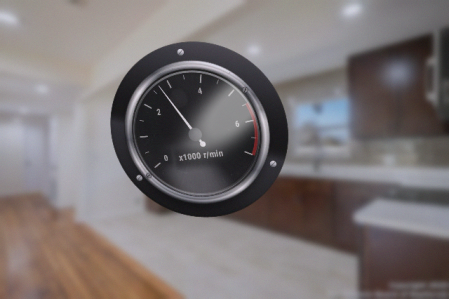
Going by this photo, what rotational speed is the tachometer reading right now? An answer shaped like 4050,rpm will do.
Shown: 2750,rpm
